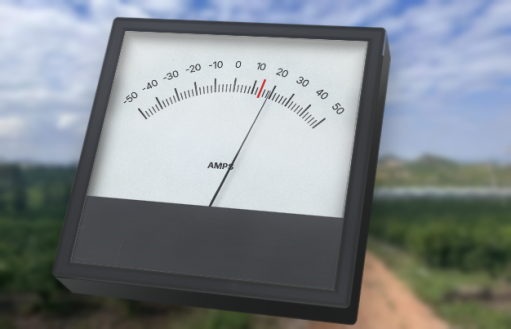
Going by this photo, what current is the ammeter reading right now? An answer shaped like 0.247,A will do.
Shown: 20,A
